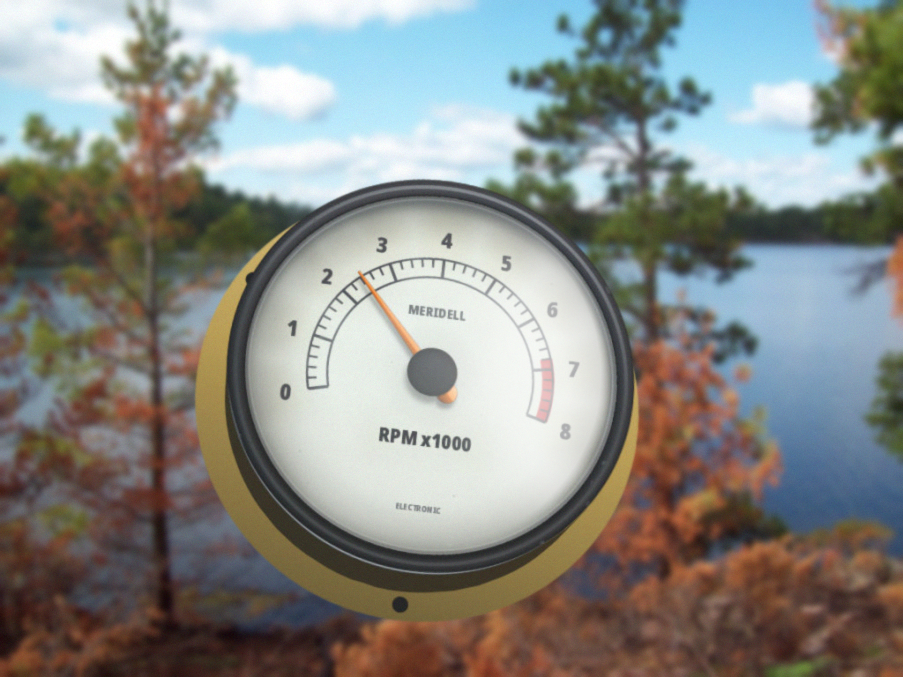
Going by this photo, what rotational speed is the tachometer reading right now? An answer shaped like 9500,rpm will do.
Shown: 2400,rpm
